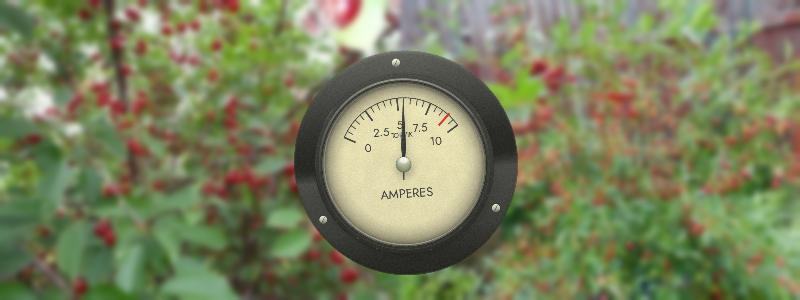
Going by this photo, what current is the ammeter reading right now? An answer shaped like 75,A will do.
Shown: 5.5,A
